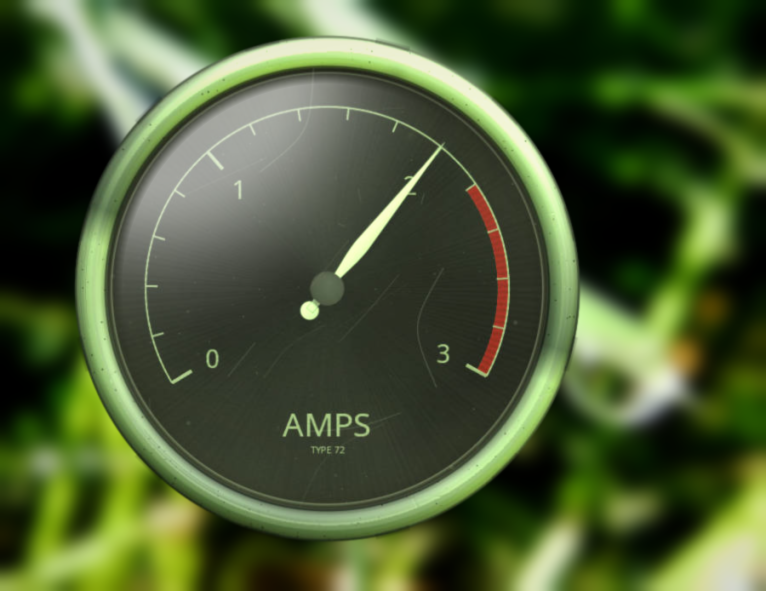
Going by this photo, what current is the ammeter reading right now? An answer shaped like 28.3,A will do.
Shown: 2,A
